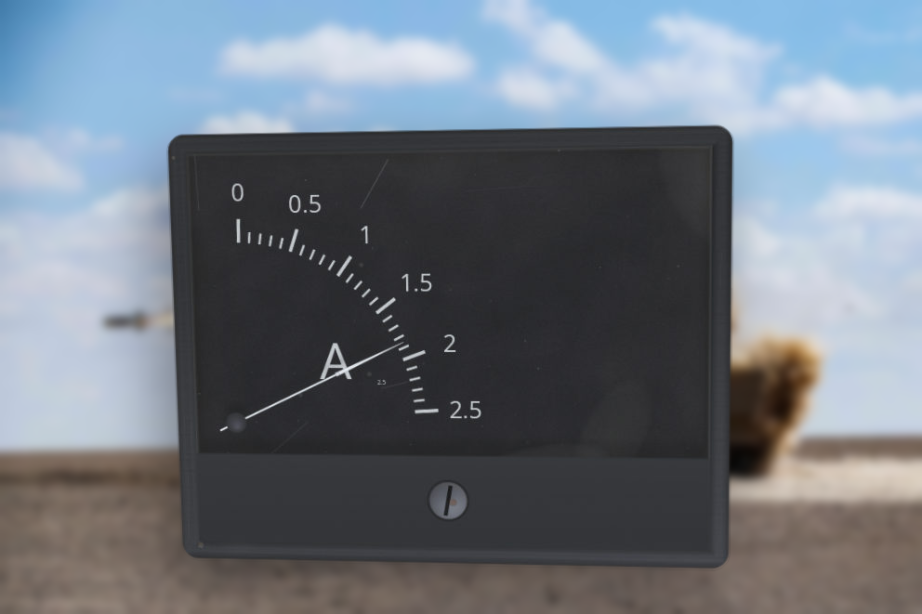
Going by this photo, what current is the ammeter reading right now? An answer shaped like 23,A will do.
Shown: 1.85,A
